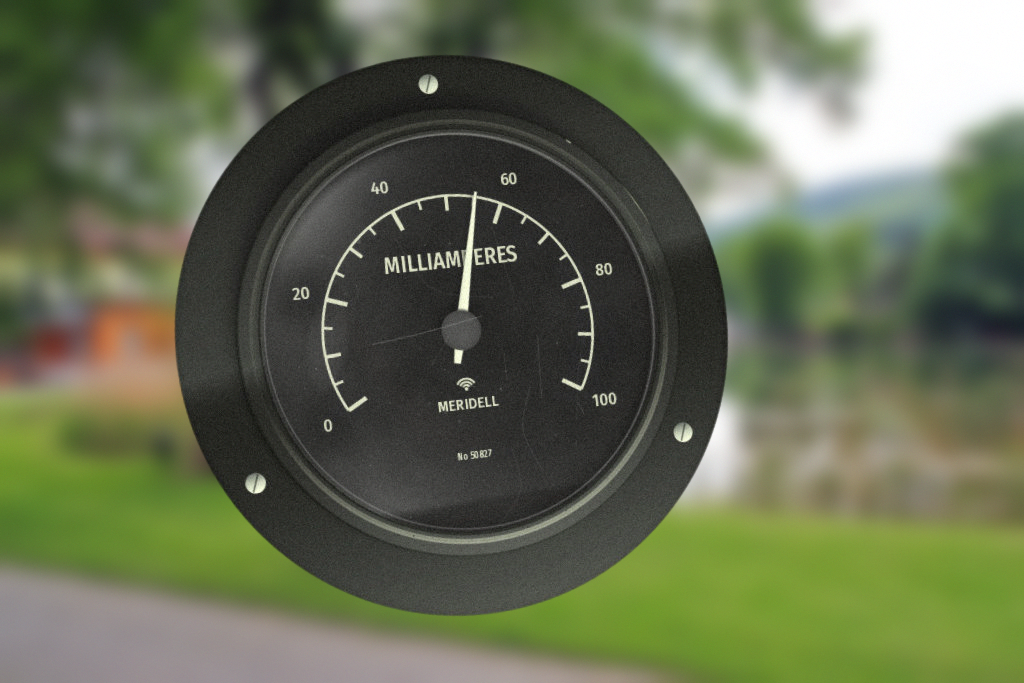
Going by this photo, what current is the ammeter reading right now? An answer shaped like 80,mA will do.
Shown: 55,mA
